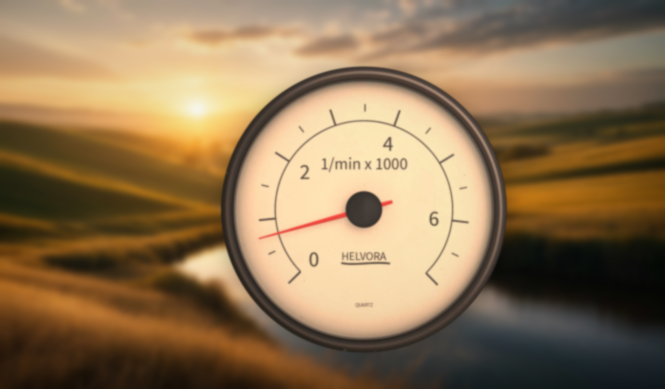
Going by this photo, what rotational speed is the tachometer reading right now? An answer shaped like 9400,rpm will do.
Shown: 750,rpm
